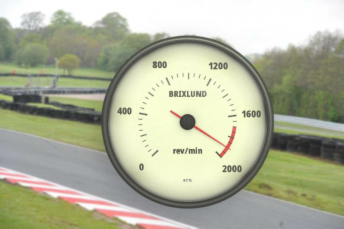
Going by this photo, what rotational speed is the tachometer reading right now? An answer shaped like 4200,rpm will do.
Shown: 1900,rpm
